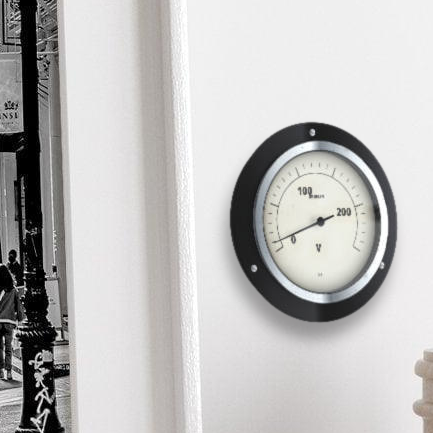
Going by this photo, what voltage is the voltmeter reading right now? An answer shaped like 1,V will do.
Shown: 10,V
